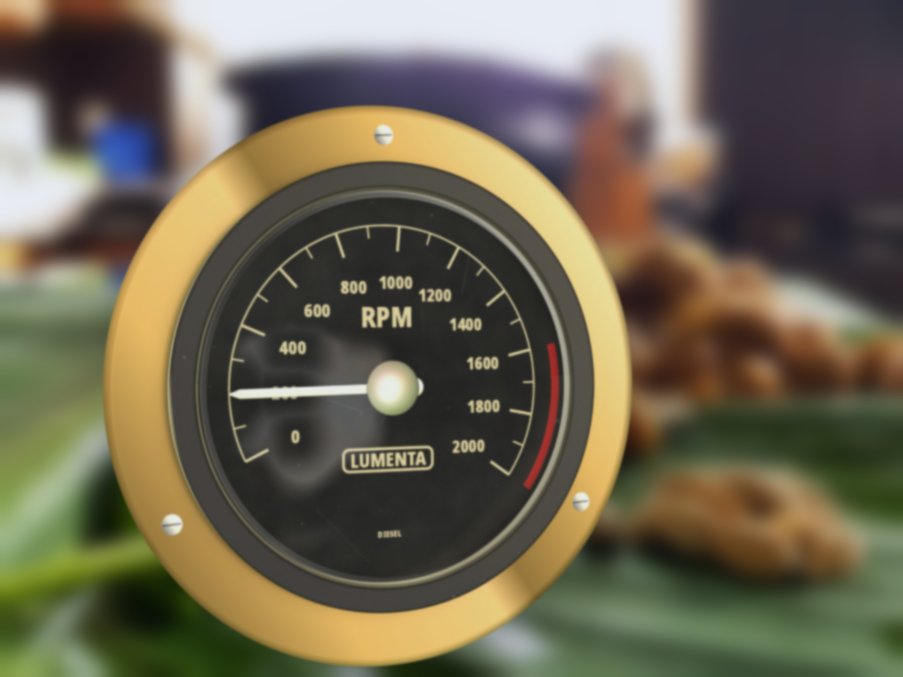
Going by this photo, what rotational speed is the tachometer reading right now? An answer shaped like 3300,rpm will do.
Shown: 200,rpm
